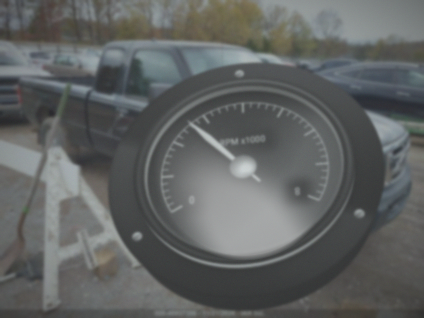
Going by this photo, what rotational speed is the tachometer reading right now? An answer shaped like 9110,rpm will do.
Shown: 2600,rpm
